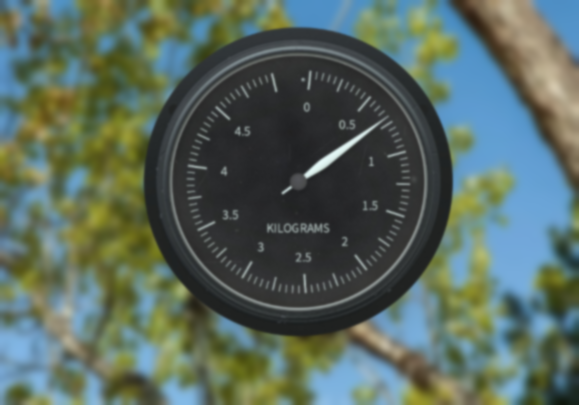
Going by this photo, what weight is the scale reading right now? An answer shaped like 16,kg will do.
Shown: 0.7,kg
